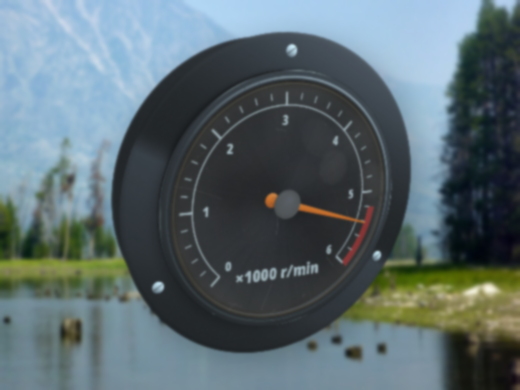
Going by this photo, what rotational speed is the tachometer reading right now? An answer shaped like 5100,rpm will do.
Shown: 5400,rpm
